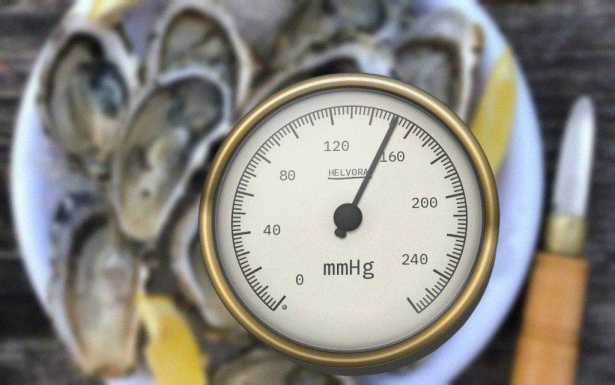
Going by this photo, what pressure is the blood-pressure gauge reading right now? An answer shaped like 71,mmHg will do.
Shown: 152,mmHg
